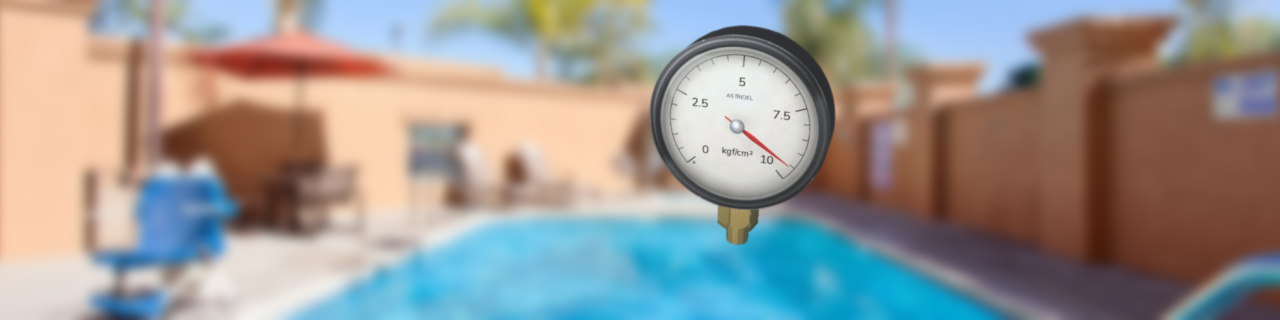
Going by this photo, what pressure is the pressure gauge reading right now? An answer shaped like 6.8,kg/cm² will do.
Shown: 9.5,kg/cm²
